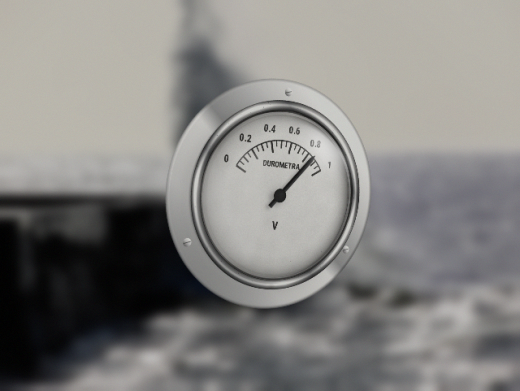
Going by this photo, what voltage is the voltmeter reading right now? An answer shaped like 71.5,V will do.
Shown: 0.85,V
